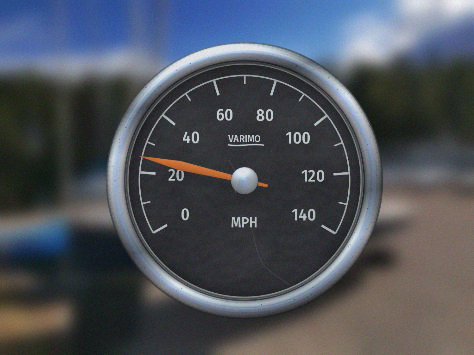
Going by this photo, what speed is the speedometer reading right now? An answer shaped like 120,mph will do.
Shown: 25,mph
